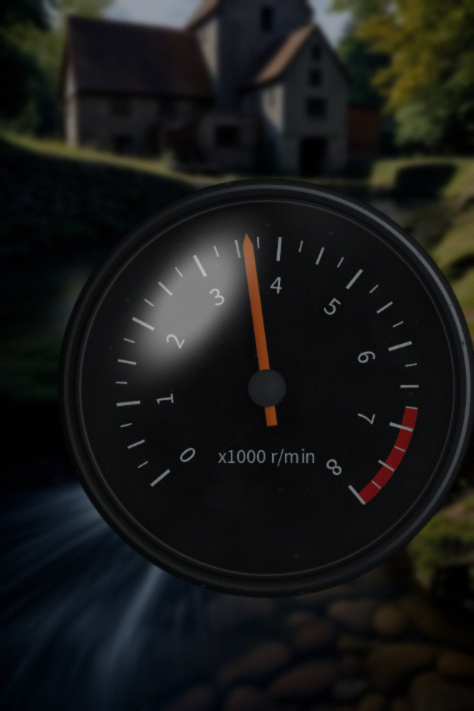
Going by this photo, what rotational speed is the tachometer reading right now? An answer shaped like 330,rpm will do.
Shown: 3625,rpm
